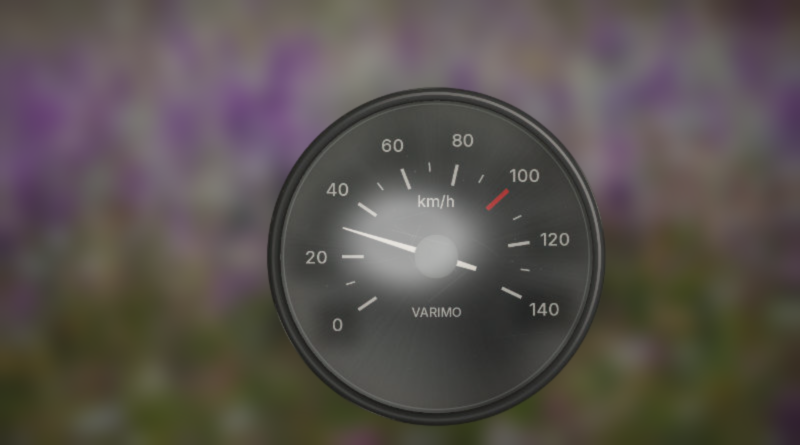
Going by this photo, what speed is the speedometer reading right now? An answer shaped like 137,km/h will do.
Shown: 30,km/h
